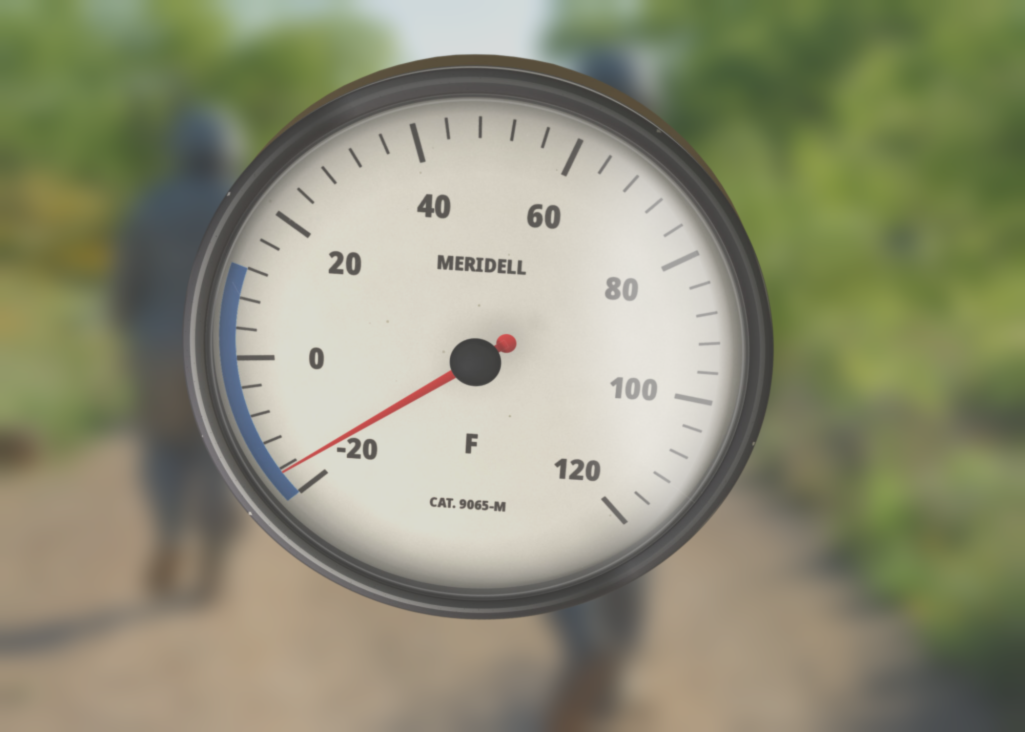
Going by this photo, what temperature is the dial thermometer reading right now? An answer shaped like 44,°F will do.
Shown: -16,°F
